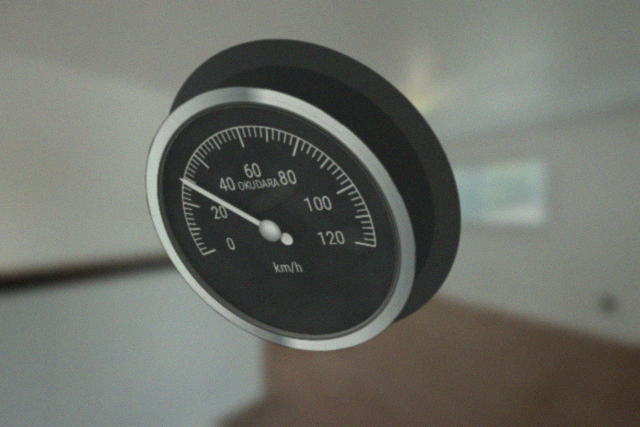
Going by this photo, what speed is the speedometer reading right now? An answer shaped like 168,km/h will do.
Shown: 30,km/h
